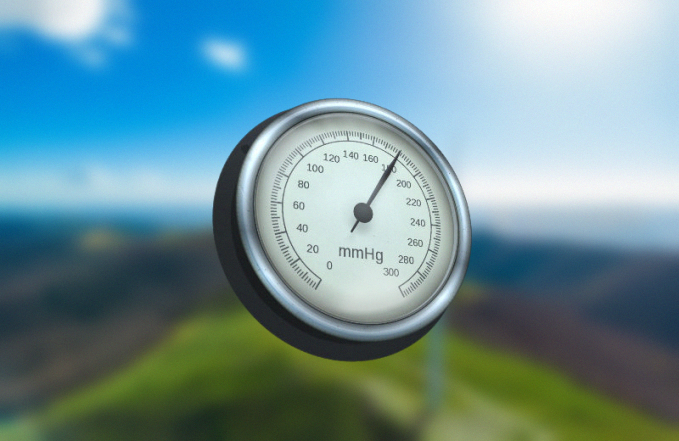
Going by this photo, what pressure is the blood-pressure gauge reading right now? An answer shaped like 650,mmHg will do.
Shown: 180,mmHg
